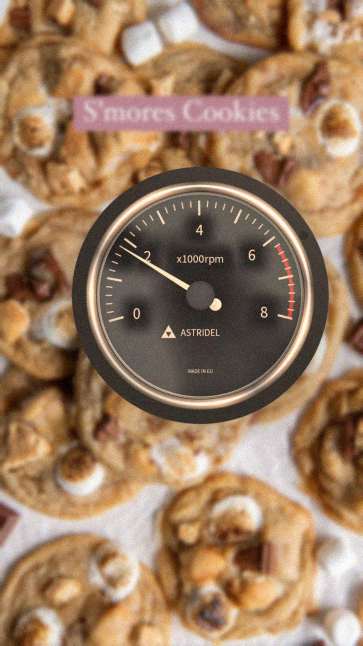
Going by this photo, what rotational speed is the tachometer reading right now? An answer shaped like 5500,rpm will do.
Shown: 1800,rpm
